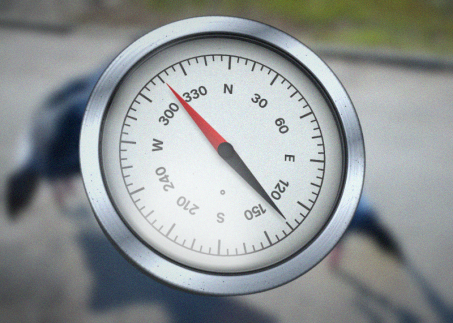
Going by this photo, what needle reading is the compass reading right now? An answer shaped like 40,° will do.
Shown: 315,°
